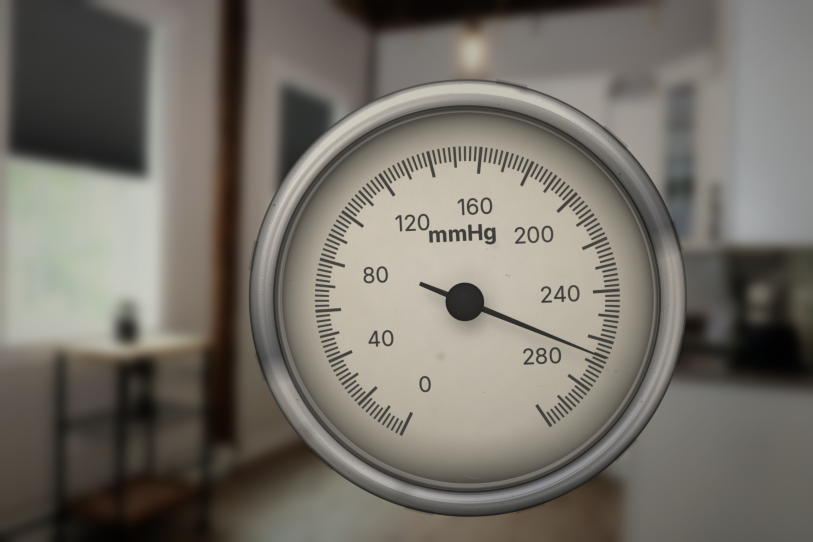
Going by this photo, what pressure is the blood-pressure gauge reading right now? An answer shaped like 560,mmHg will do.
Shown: 266,mmHg
